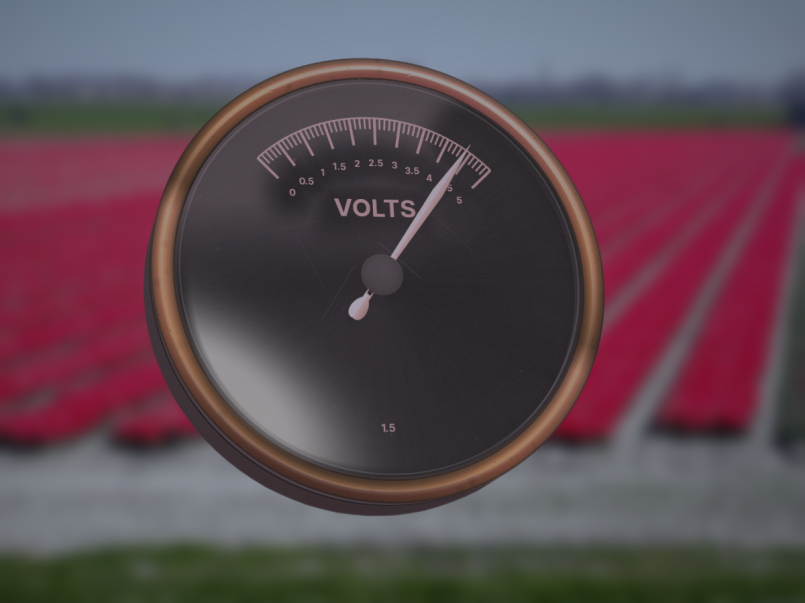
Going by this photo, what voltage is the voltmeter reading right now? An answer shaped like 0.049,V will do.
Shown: 4.4,V
